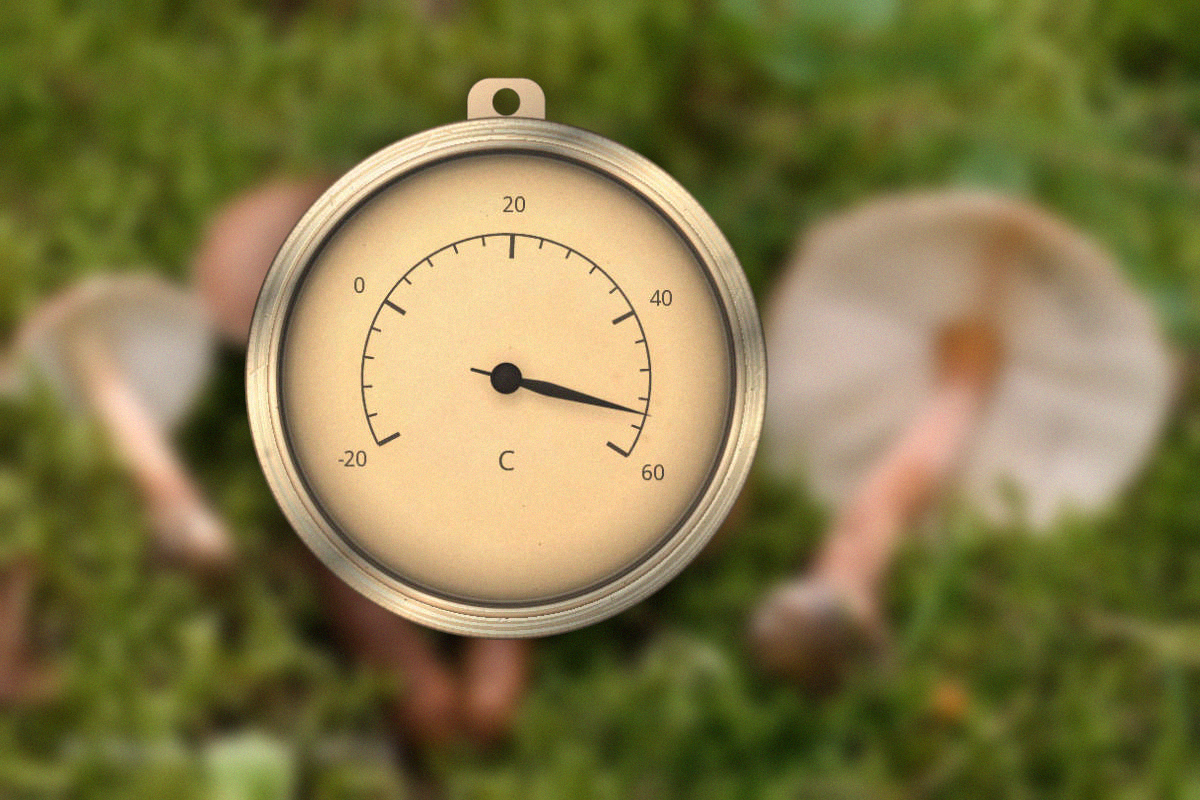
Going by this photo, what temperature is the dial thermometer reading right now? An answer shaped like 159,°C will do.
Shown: 54,°C
